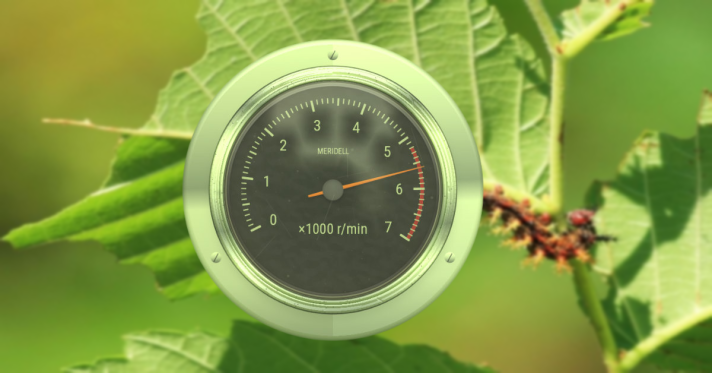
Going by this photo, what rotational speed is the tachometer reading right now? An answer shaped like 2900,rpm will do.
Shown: 5600,rpm
